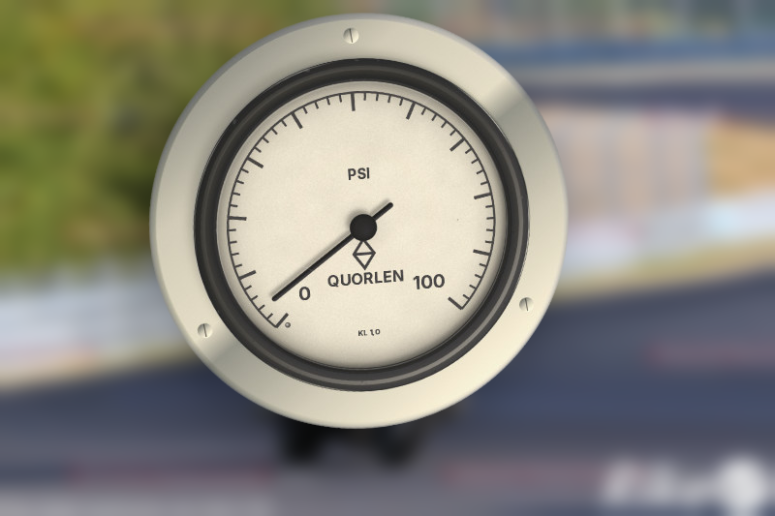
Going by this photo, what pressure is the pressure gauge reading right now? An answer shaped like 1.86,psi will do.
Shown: 4,psi
